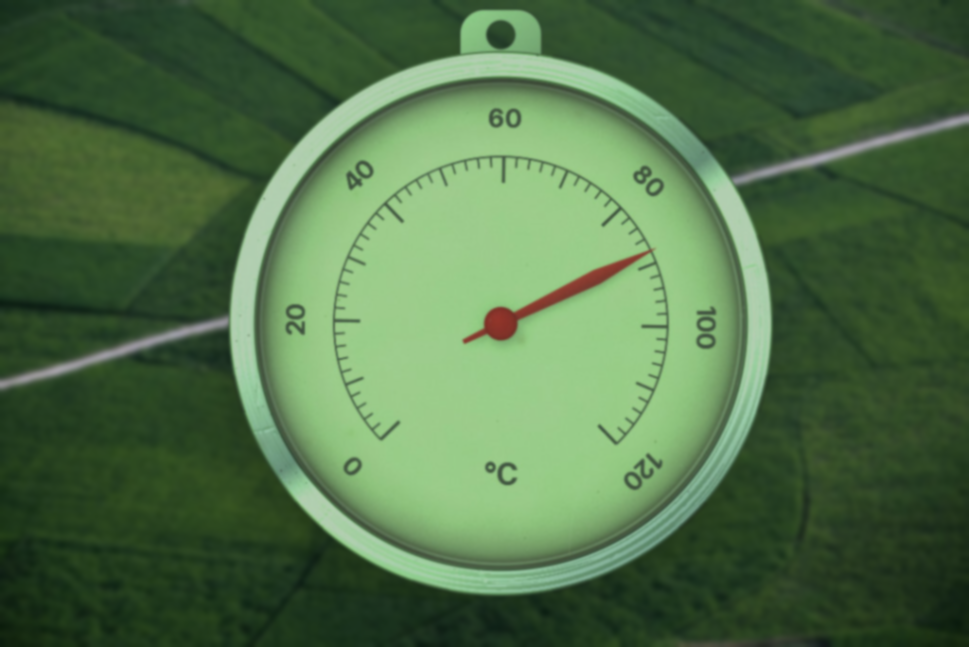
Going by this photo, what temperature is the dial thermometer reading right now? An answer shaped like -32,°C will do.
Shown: 88,°C
